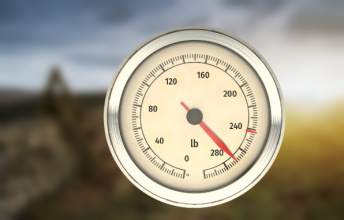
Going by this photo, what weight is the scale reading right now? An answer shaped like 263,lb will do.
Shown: 270,lb
